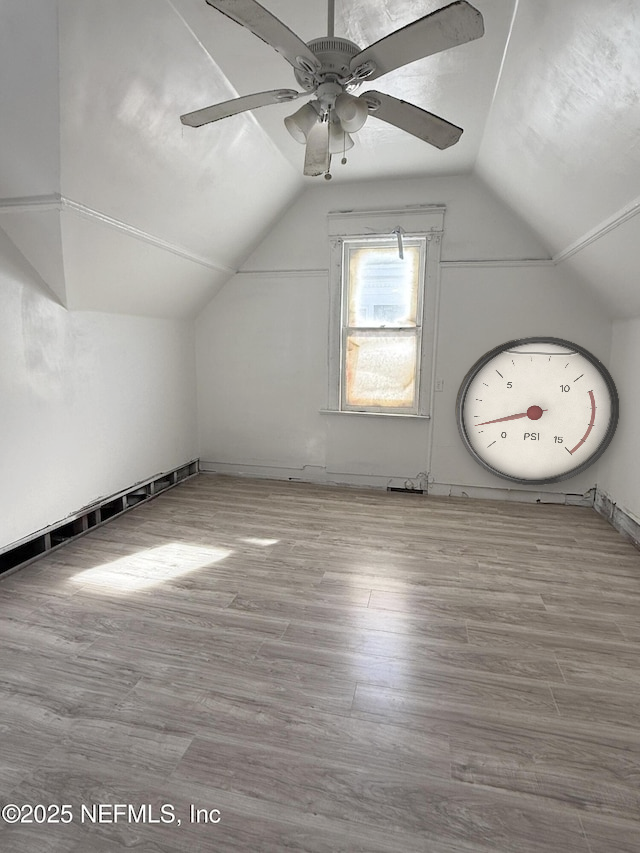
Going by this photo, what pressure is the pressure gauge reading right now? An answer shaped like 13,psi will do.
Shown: 1.5,psi
